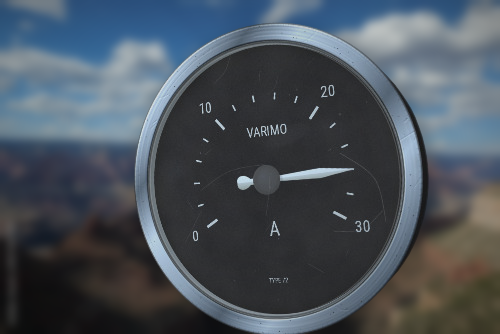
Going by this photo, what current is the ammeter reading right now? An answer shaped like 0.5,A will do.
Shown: 26,A
